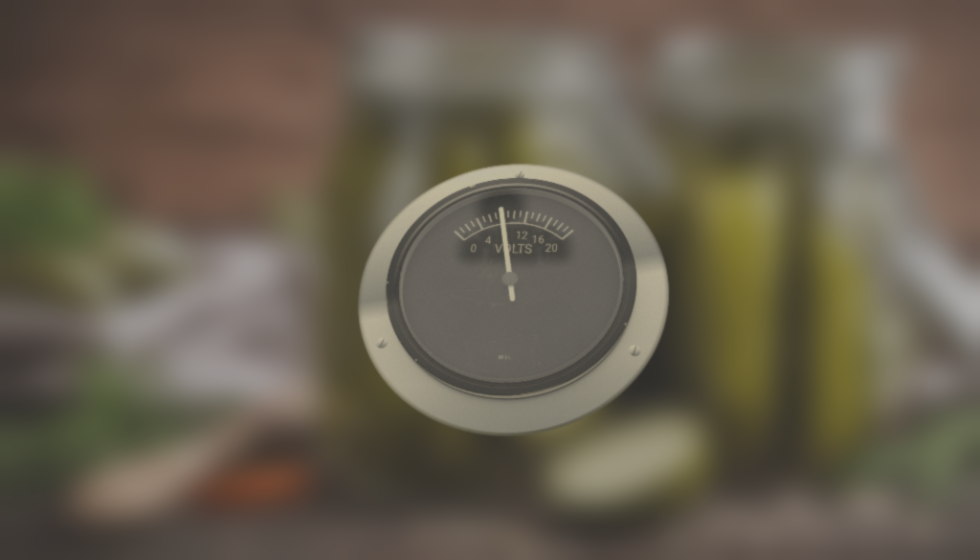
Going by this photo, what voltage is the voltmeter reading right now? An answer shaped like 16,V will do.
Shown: 8,V
